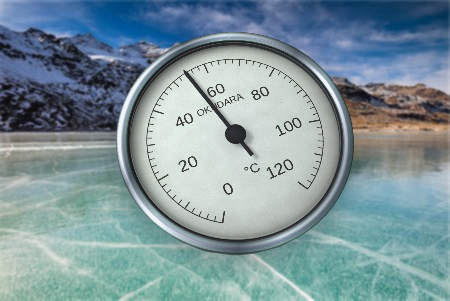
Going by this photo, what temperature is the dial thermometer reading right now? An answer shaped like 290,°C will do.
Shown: 54,°C
